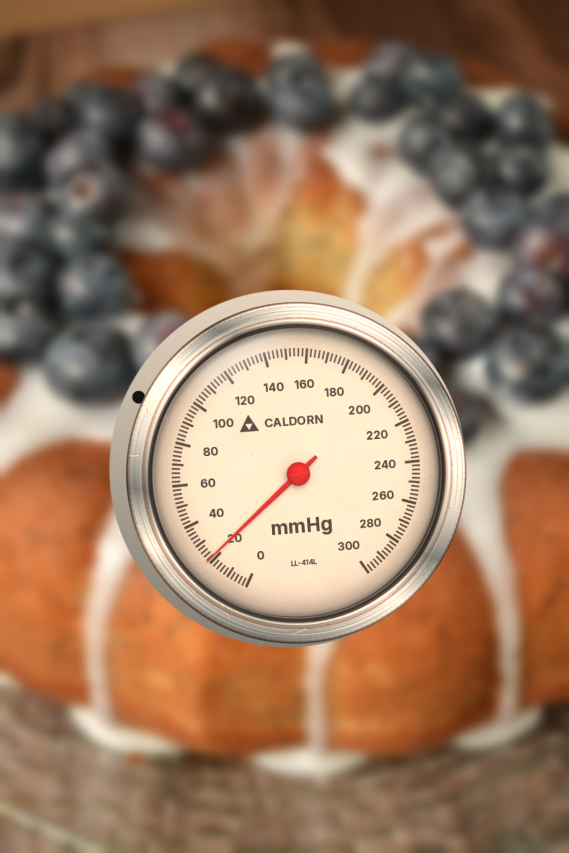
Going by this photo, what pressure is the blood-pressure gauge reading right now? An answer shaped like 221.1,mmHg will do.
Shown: 22,mmHg
